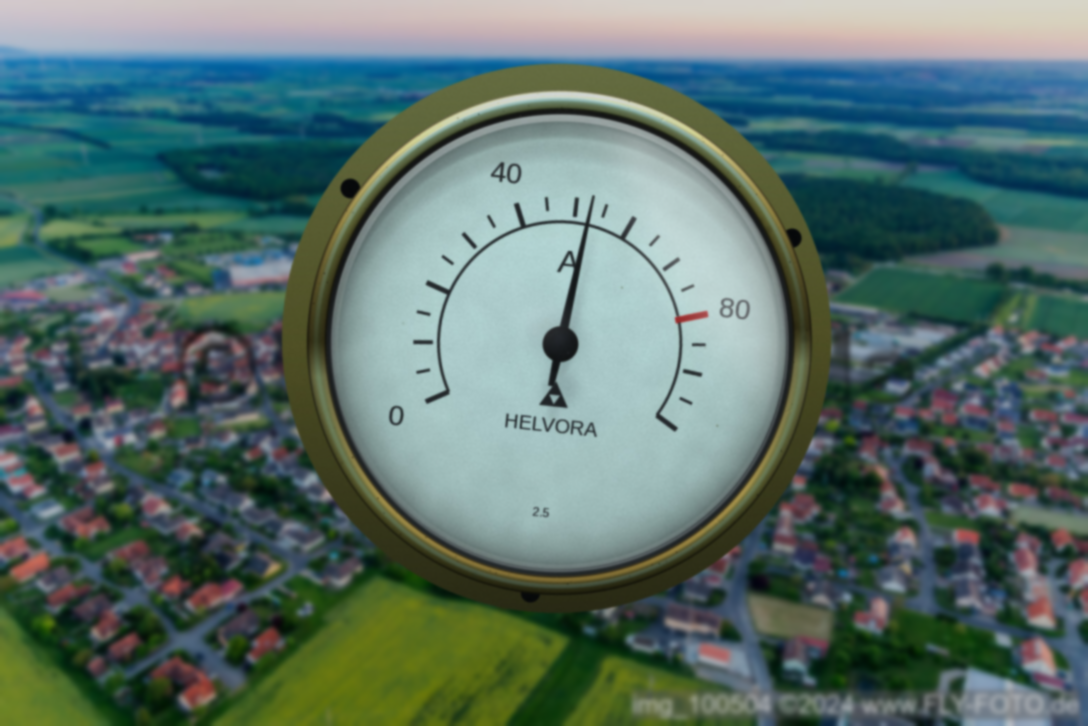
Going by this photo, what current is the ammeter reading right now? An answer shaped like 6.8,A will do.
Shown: 52.5,A
